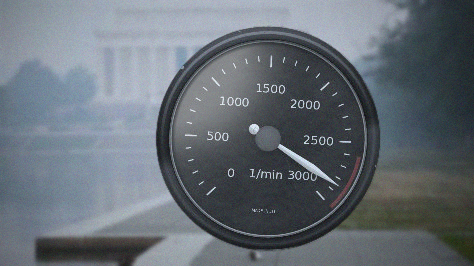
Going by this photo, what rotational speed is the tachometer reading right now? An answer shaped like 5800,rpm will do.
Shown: 2850,rpm
